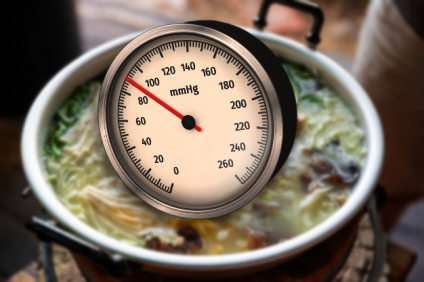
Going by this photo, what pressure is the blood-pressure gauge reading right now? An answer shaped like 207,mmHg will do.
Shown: 90,mmHg
